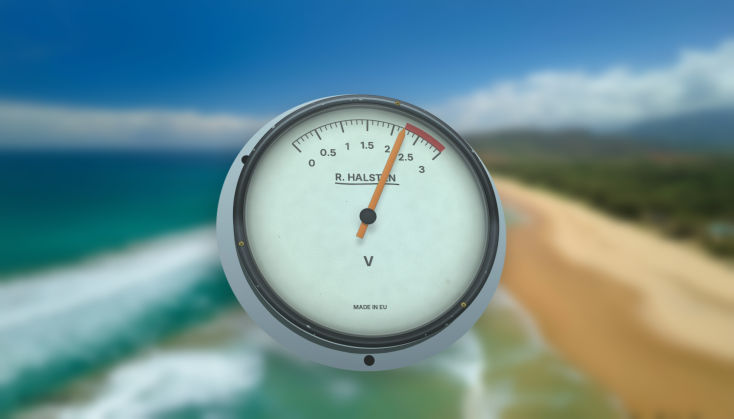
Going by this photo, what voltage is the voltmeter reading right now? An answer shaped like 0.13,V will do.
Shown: 2.2,V
